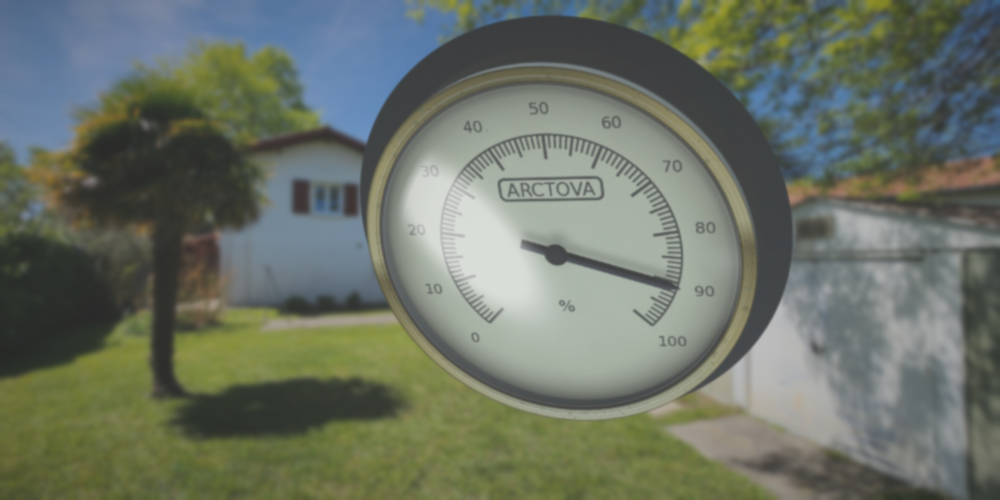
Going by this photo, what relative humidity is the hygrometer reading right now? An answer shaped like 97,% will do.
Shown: 90,%
